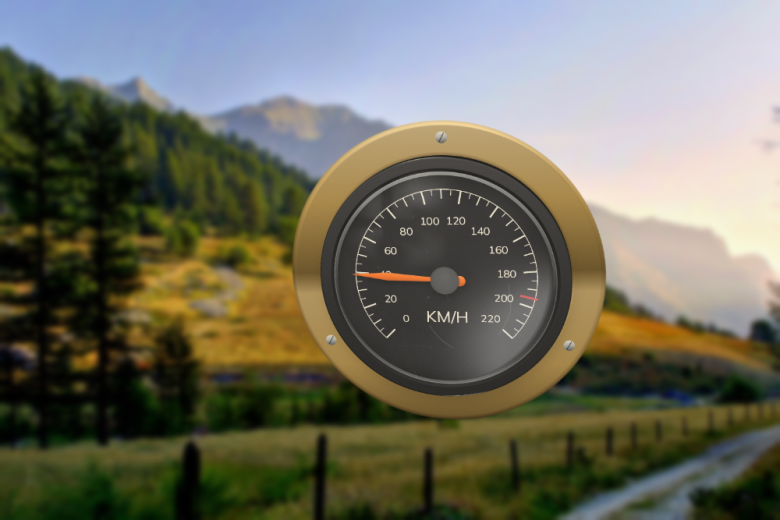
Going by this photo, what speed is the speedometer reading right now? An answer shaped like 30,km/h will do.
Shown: 40,km/h
